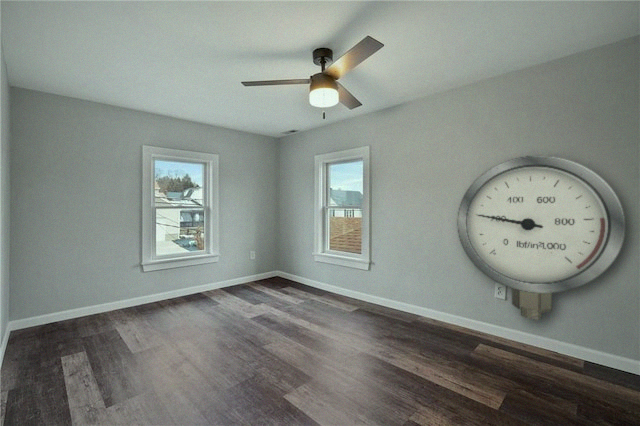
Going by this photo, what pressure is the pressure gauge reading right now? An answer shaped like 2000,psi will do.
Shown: 200,psi
